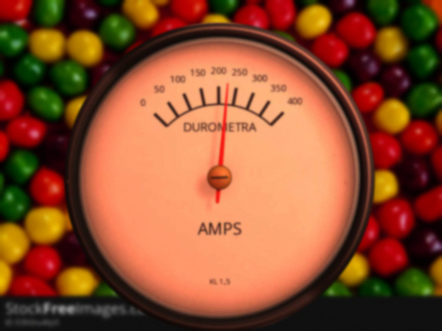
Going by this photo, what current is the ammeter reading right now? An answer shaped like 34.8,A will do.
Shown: 225,A
